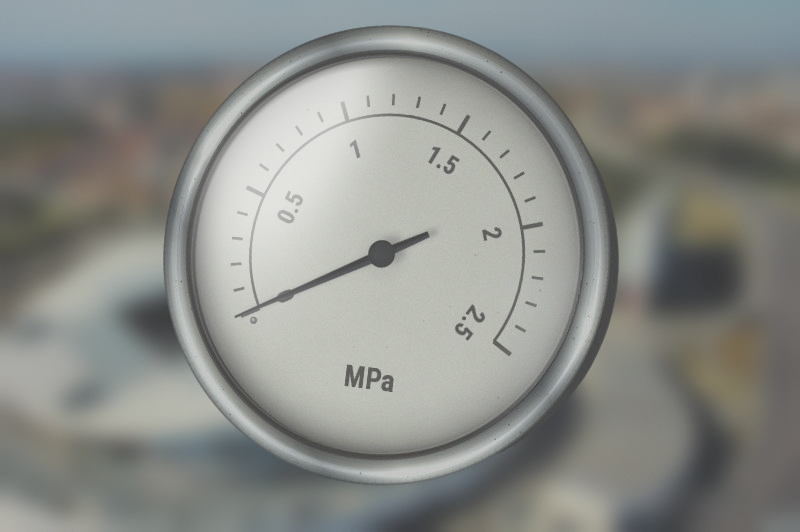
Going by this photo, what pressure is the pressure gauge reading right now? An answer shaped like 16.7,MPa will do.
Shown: 0,MPa
